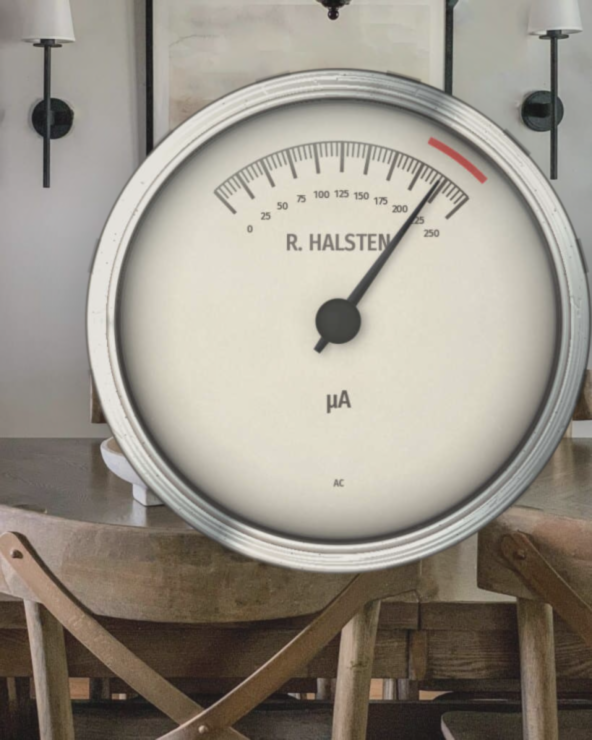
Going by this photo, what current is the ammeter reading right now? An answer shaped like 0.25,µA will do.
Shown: 220,µA
